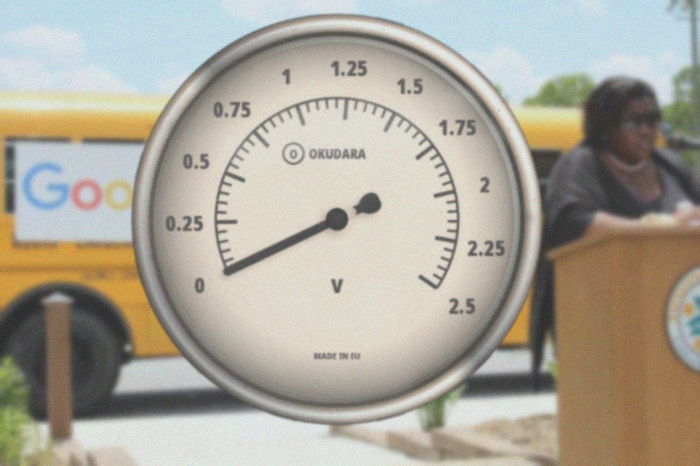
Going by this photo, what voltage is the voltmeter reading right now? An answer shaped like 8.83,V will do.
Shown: 0,V
